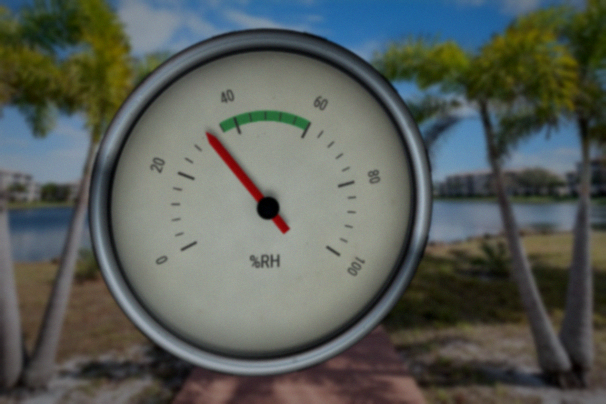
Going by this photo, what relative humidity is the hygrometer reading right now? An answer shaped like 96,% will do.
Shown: 32,%
